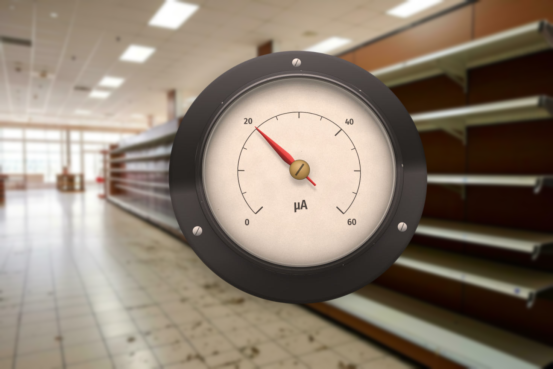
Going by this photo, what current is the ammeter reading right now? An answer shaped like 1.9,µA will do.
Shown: 20,µA
